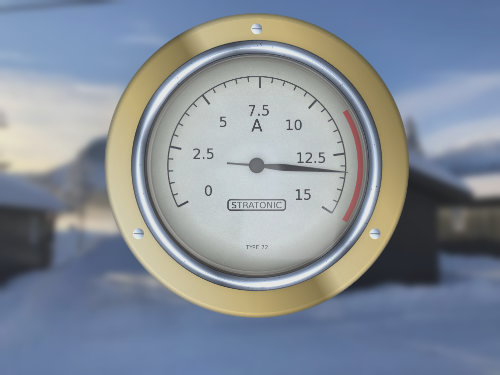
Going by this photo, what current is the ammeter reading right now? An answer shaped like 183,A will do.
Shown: 13.25,A
